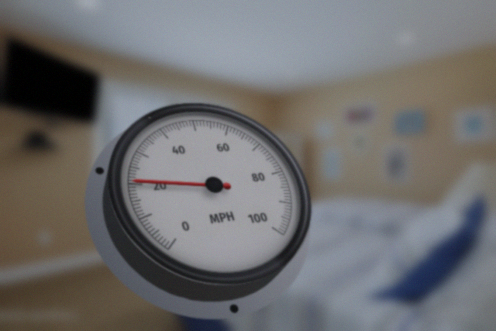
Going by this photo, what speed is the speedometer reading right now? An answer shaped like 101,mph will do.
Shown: 20,mph
